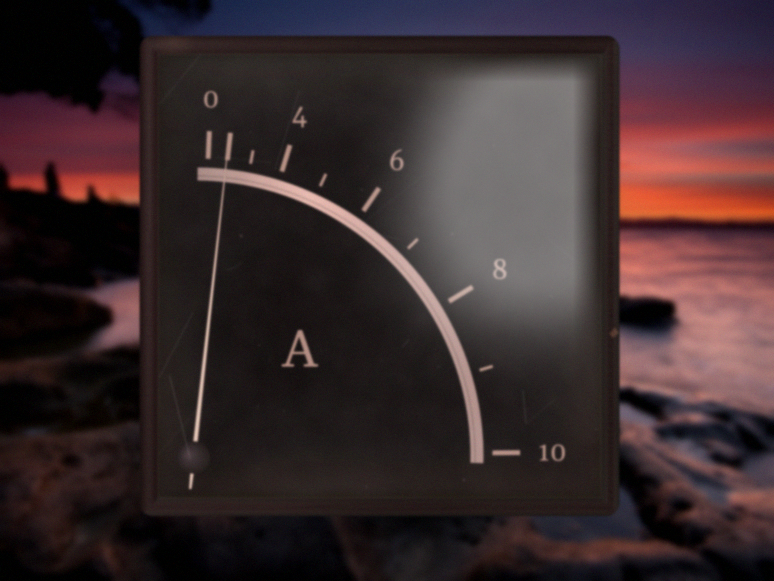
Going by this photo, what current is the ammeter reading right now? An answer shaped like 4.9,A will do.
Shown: 2,A
